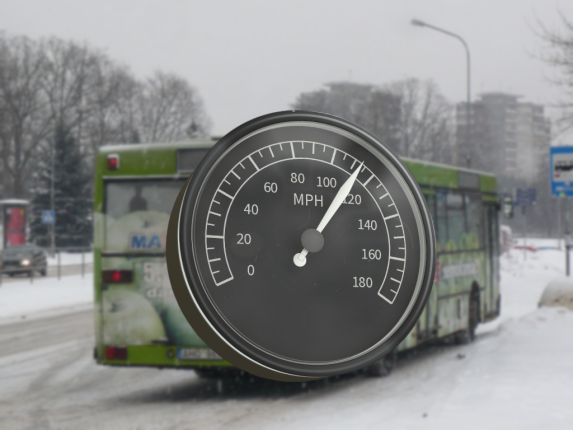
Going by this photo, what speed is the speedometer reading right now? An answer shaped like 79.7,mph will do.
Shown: 112.5,mph
